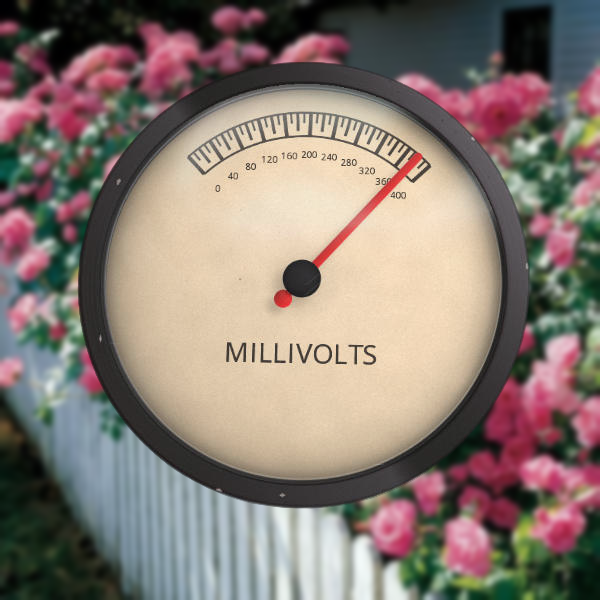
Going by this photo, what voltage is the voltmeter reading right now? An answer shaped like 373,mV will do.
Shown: 380,mV
